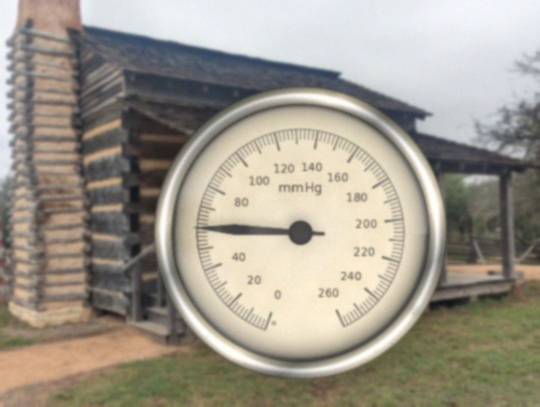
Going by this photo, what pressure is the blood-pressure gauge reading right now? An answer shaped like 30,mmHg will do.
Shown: 60,mmHg
